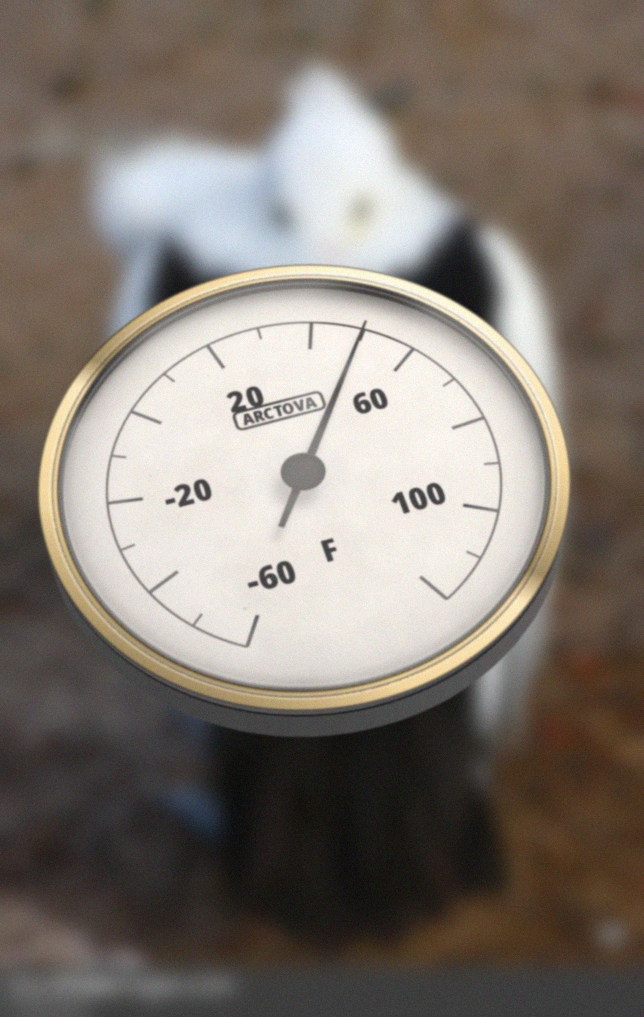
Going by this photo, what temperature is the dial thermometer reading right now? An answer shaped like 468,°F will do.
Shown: 50,°F
